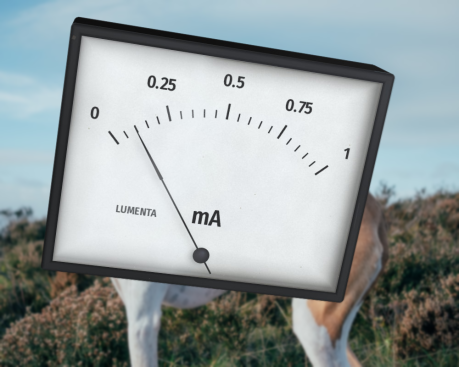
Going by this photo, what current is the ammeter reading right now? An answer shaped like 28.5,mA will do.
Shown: 0.1,mA
